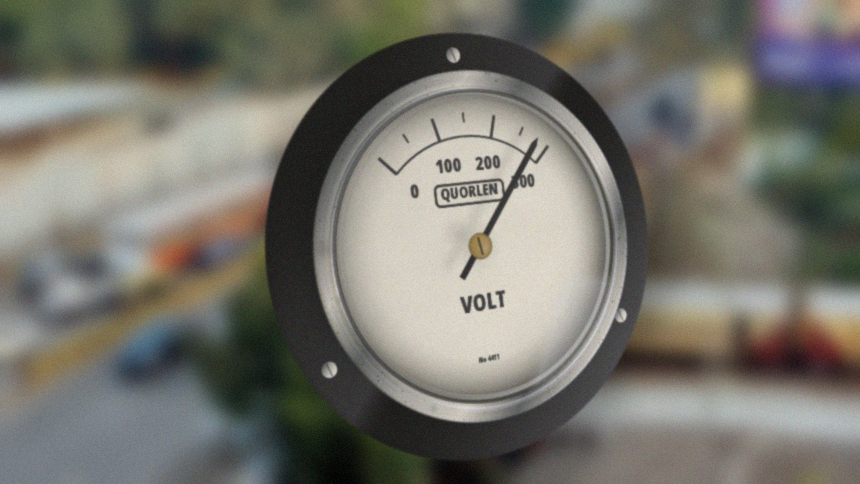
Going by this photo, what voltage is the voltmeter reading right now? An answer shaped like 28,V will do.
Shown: 275,V
